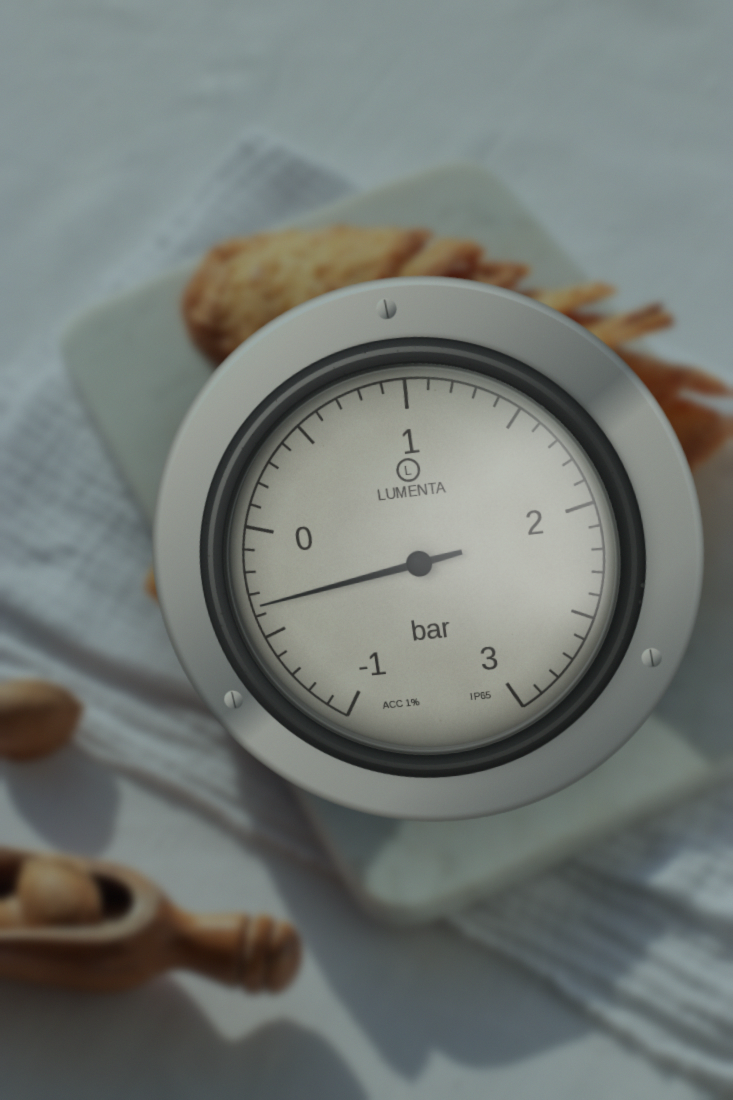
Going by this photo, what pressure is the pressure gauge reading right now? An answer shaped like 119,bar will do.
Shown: -0.35,bar
